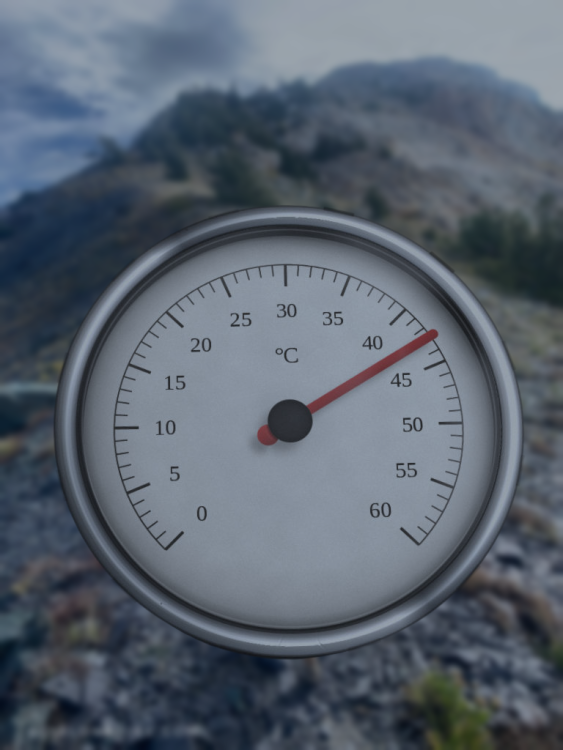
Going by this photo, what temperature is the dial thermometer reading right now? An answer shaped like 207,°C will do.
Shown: 43,°C
